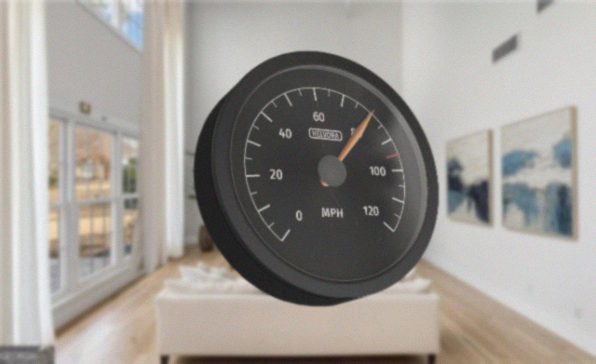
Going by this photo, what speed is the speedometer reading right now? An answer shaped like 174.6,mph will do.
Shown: 80,mph
